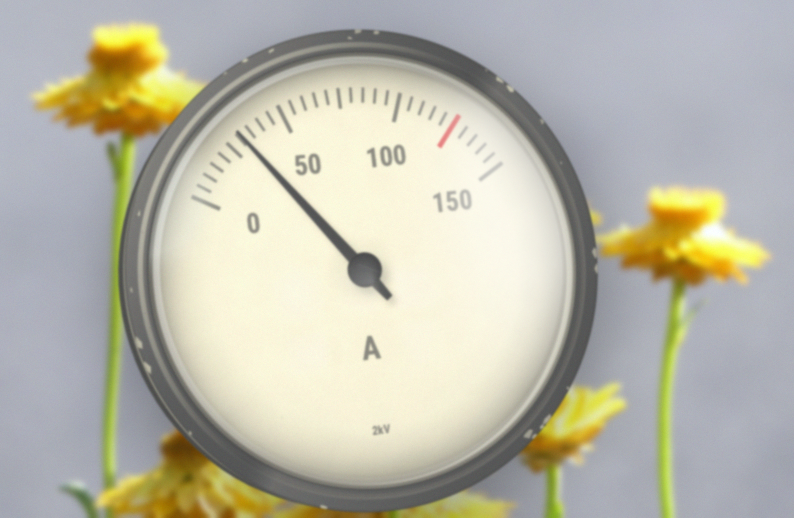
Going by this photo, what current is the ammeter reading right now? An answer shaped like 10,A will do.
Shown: 30,A
